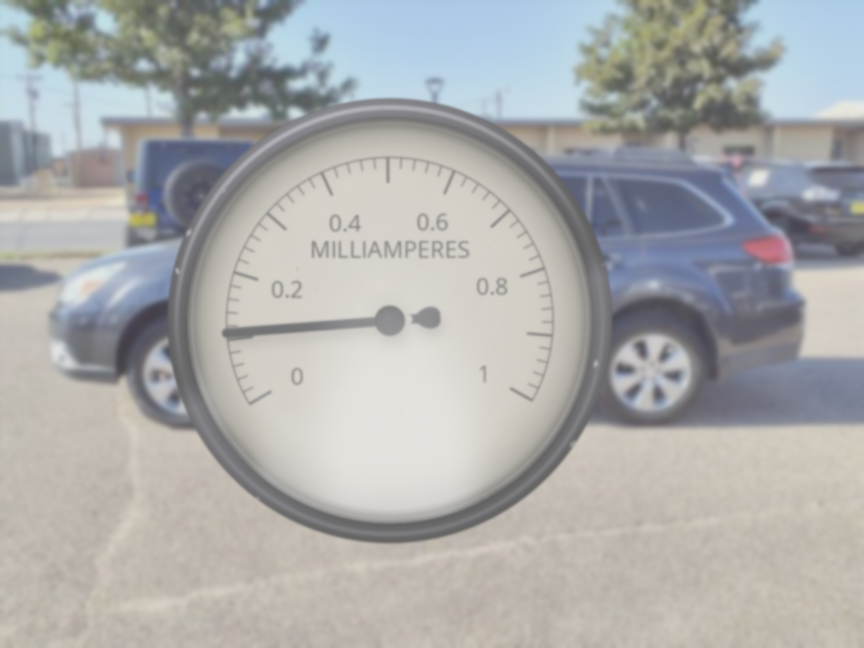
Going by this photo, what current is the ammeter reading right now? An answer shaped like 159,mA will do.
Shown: 0.11,mA
